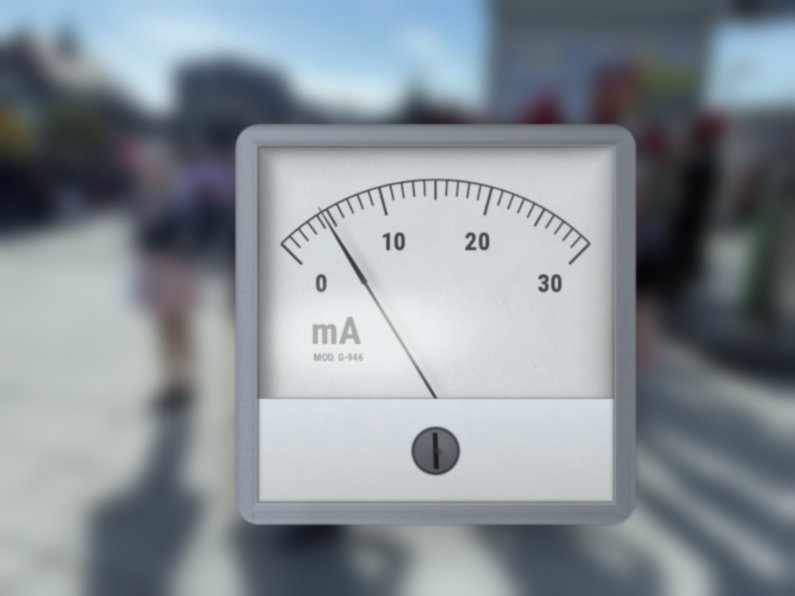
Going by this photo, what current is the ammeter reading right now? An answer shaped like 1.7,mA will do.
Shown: 4.5,mA
